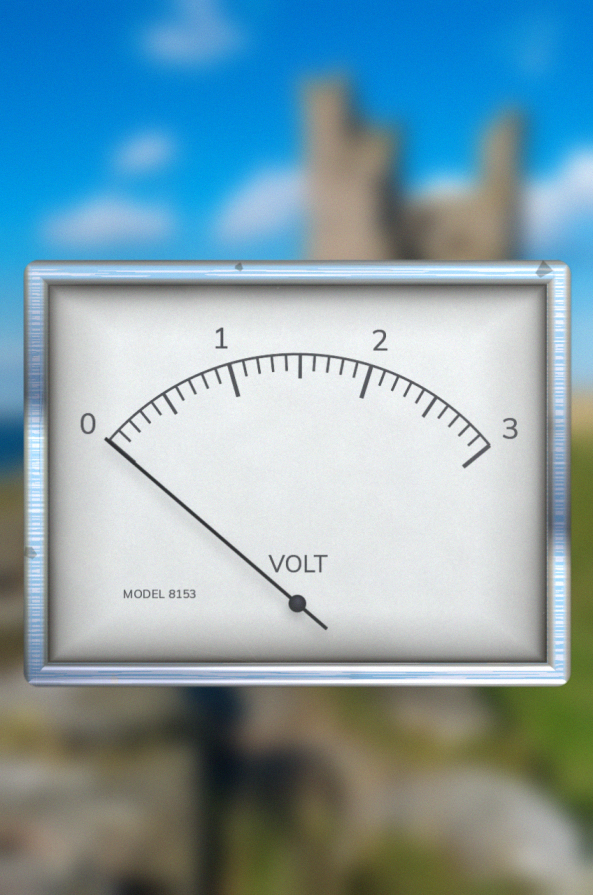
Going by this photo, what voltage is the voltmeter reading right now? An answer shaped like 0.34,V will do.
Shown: 0,V
